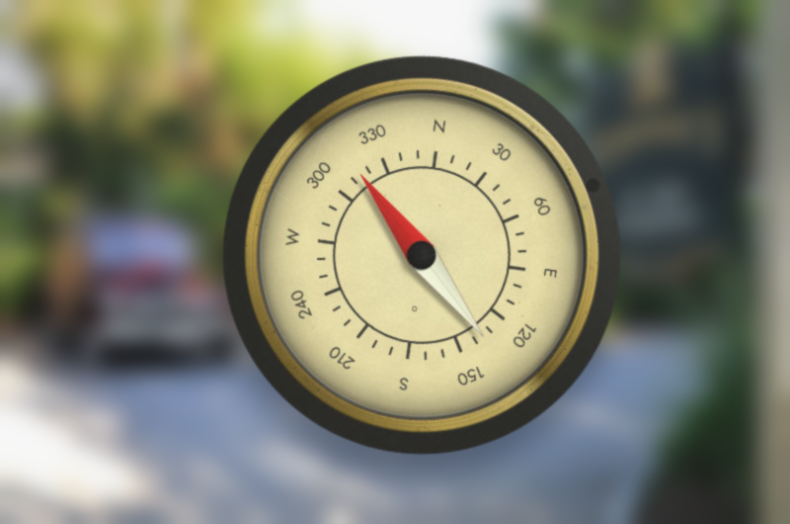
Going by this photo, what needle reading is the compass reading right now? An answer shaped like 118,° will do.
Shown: 315,°
